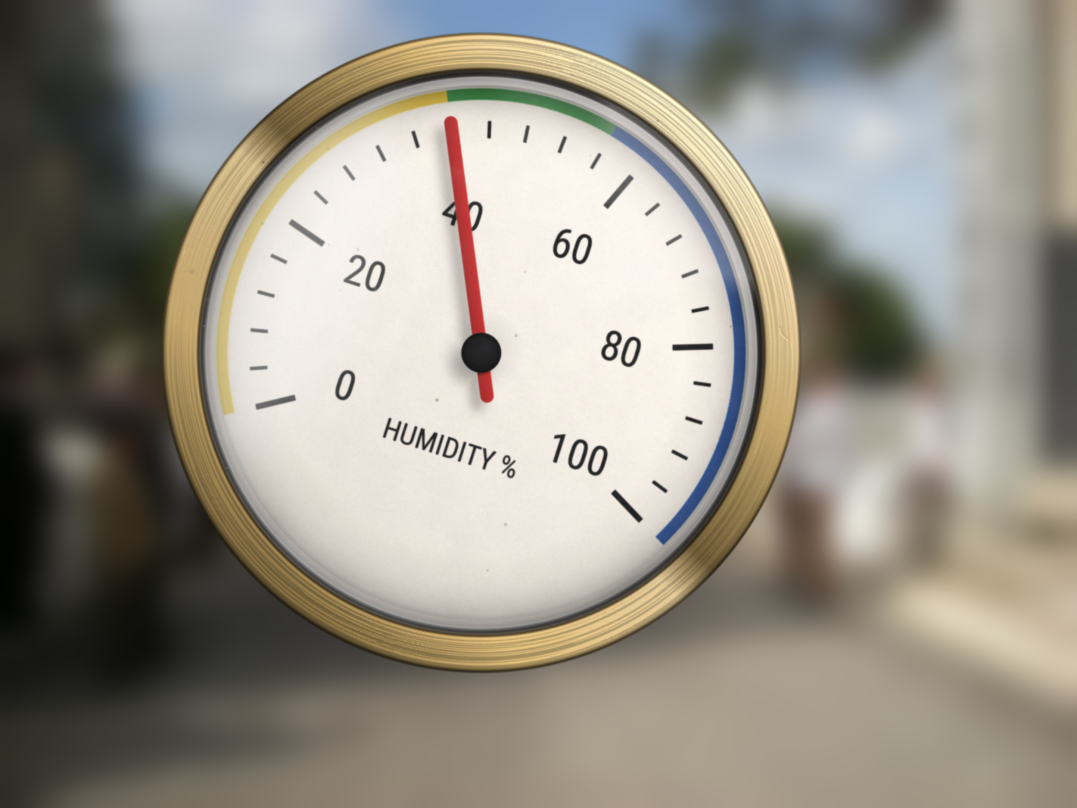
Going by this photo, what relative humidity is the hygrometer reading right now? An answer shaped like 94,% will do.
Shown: 40,%
